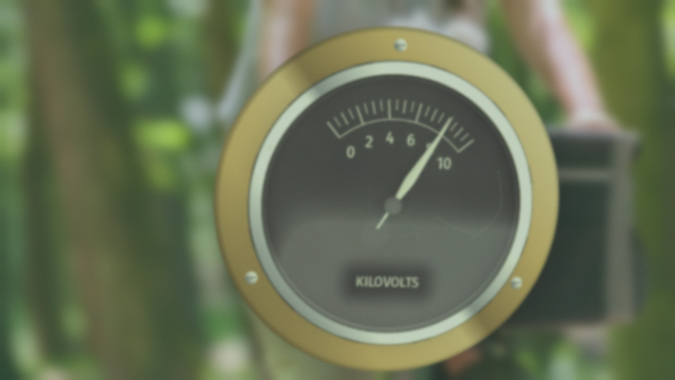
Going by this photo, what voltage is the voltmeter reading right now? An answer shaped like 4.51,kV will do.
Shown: 8,kV
